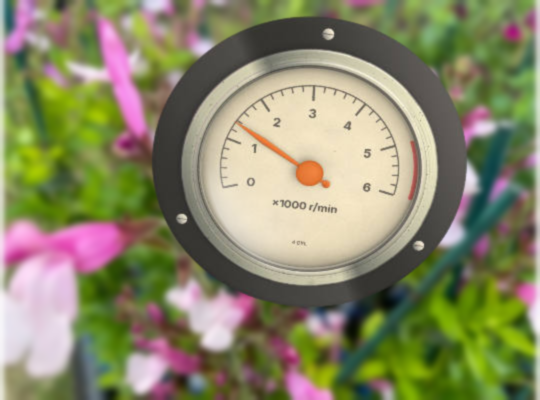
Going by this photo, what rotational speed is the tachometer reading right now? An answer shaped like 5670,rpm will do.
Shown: 1400,rpm
